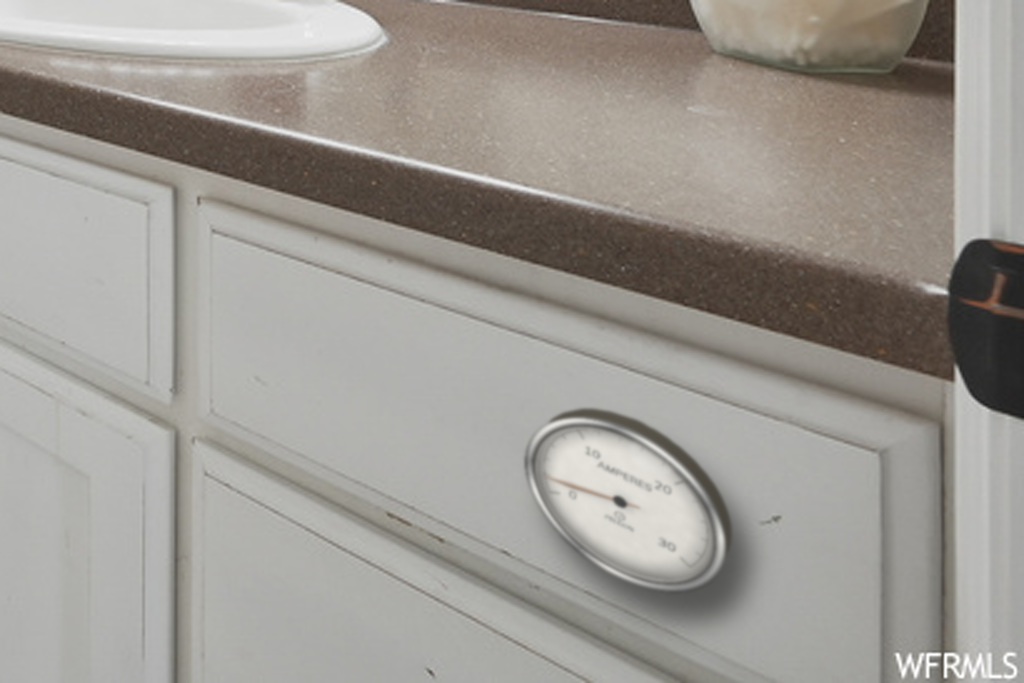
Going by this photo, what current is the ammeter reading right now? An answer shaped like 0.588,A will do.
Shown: 2,A
